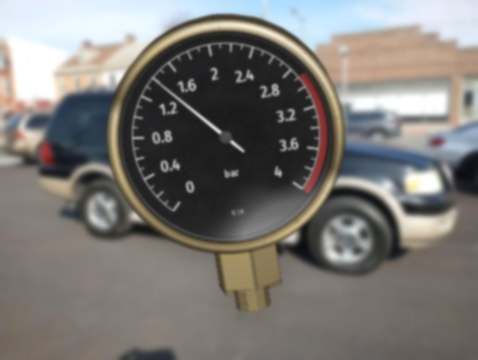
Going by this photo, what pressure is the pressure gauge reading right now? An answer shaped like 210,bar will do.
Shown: 1.4,bar
